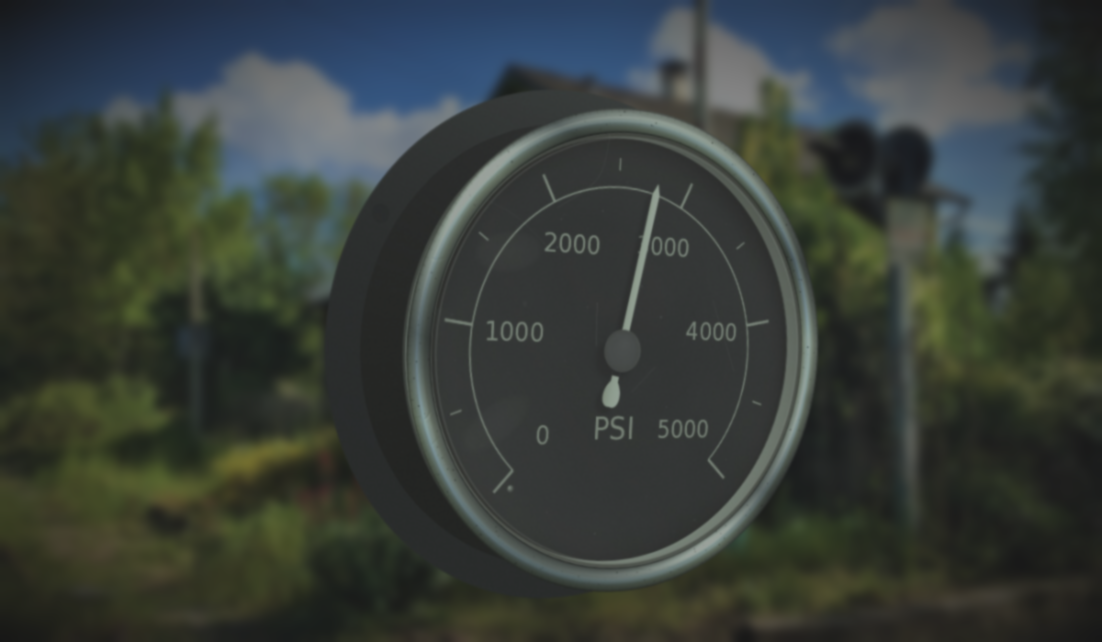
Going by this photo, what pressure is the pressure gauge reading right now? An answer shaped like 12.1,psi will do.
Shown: 2750,psi
